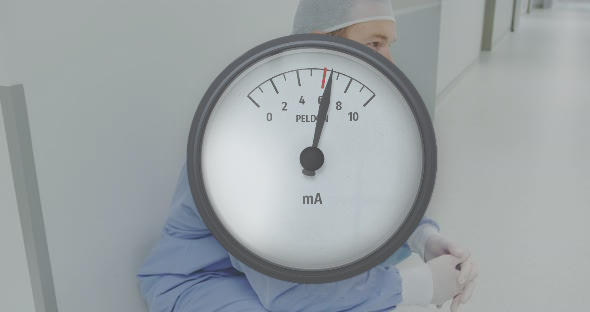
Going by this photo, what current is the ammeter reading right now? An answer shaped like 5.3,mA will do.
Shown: 6.5,mA
